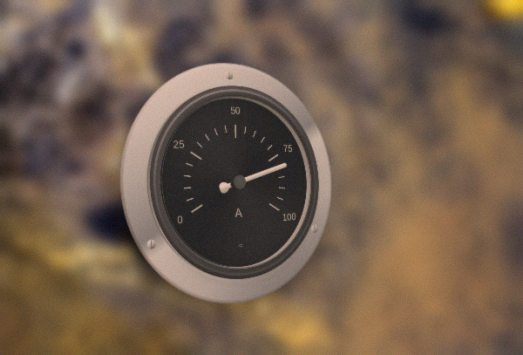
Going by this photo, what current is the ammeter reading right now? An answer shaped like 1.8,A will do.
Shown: 80,A
